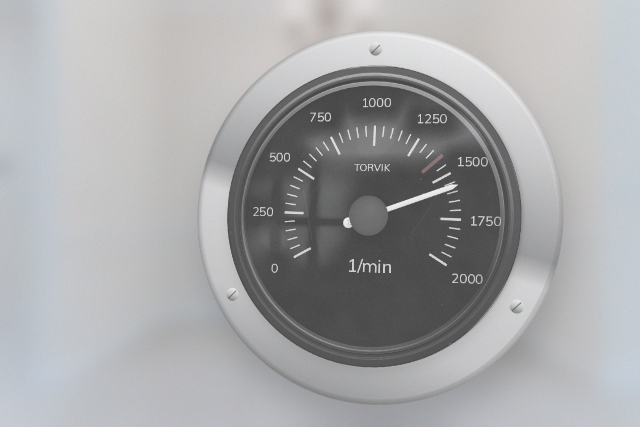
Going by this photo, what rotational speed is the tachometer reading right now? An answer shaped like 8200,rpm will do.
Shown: 1575,rpm
